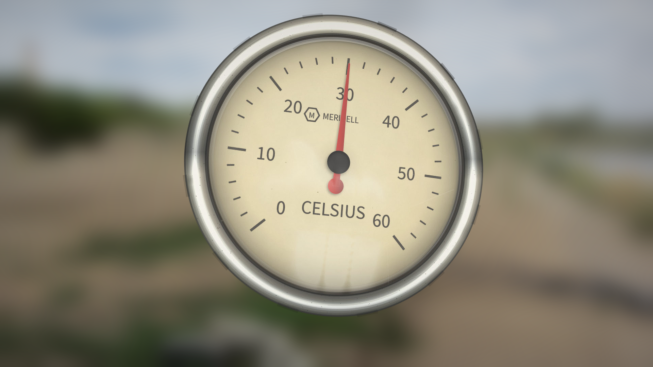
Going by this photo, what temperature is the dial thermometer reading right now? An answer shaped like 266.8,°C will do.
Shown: 30,°C
